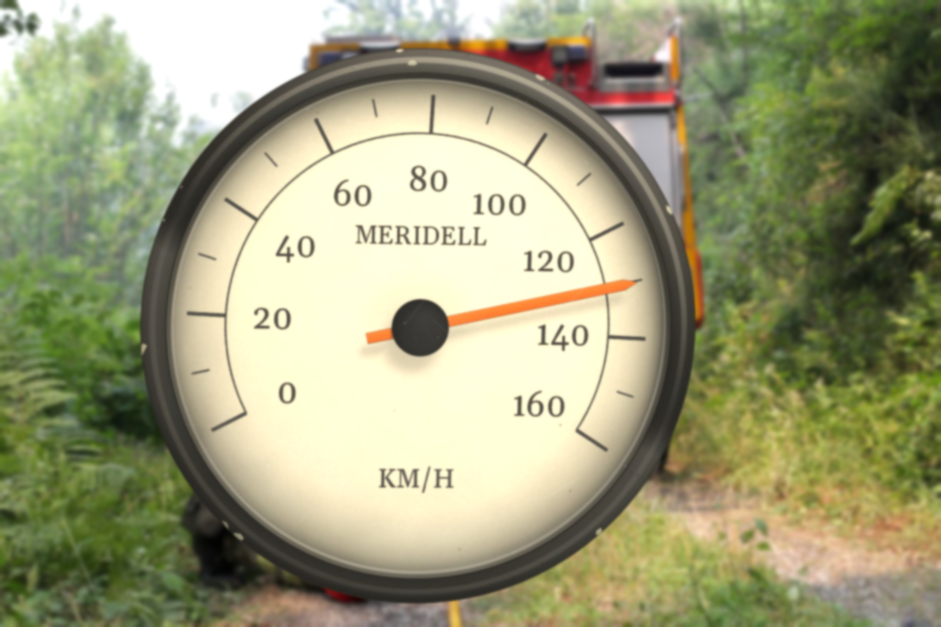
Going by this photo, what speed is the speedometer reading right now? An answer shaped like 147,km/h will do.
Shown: 130,km/h
